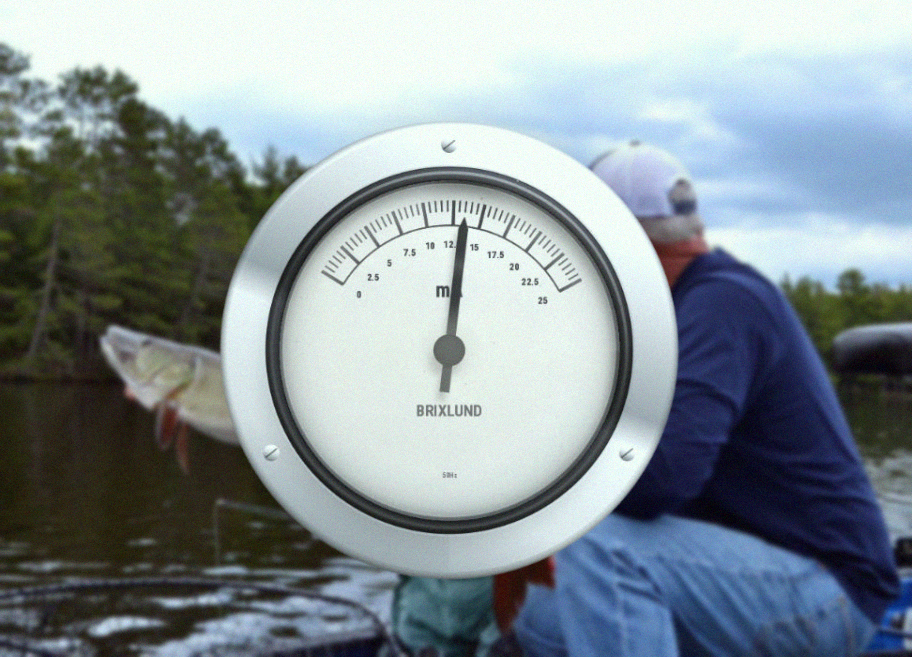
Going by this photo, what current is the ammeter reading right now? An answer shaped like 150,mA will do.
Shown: 13.5,mA
